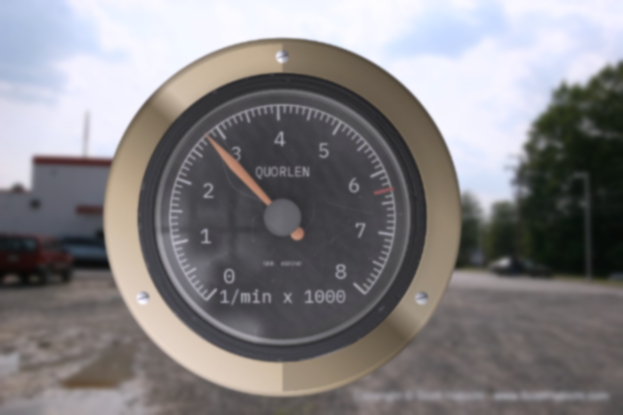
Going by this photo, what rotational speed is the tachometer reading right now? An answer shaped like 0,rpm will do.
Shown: 2800,rpm
